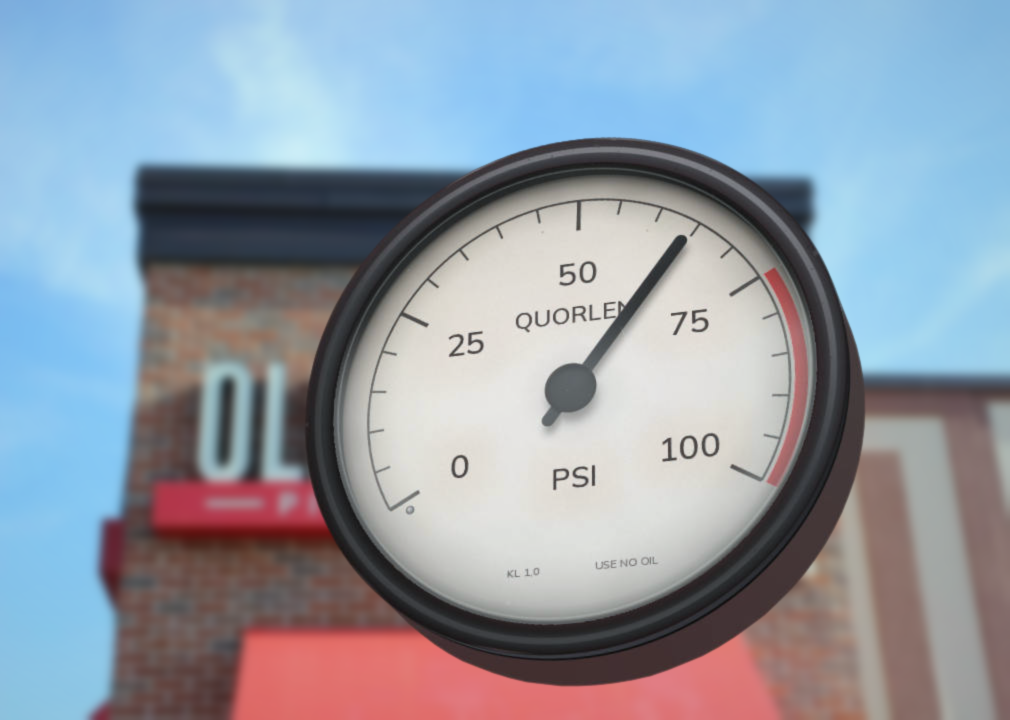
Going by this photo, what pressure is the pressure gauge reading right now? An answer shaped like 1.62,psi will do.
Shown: 65,psi
